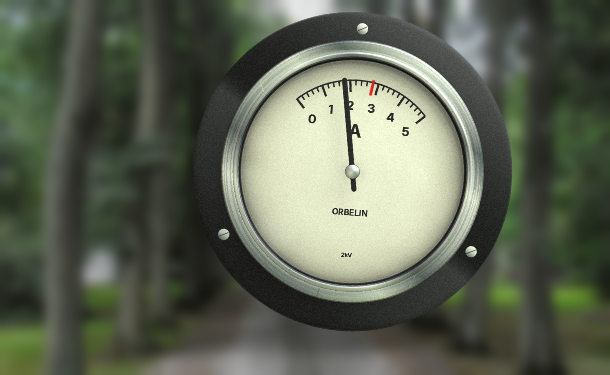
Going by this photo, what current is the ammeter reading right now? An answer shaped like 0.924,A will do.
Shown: 1.8,A
